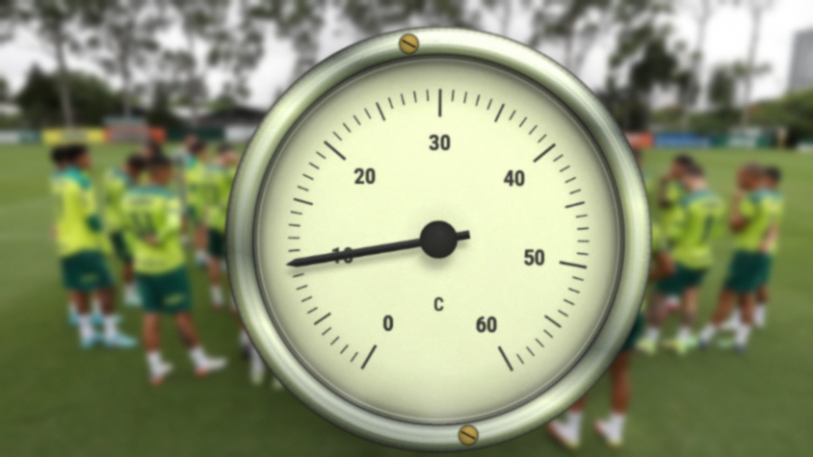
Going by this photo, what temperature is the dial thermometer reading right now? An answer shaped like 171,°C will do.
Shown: 10,°C
